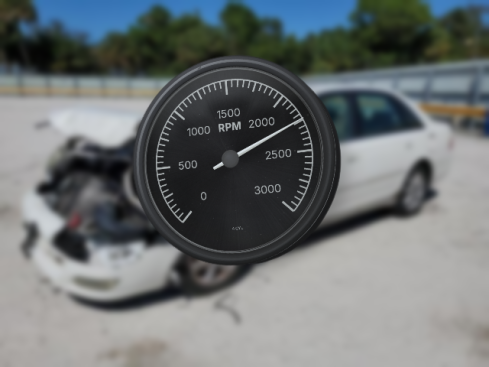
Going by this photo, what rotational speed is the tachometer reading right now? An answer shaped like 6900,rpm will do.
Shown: 2250,rpm
